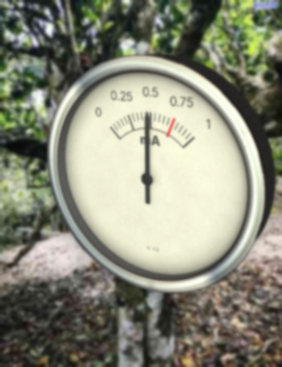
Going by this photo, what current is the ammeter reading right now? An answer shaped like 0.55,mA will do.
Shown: 0.5,mA
